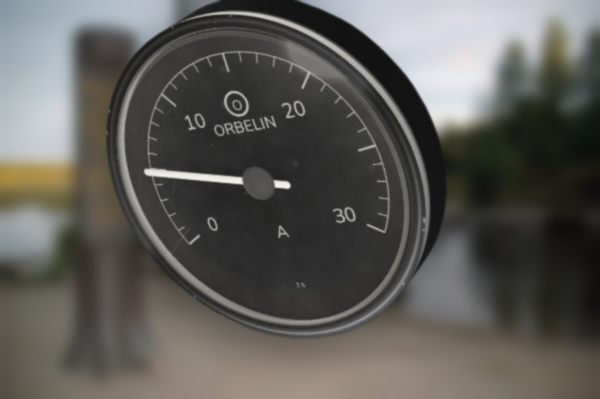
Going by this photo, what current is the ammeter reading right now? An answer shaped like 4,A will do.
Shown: 5,A
